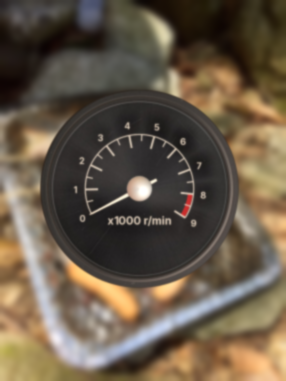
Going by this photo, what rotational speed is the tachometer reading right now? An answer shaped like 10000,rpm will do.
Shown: 0,rpm
